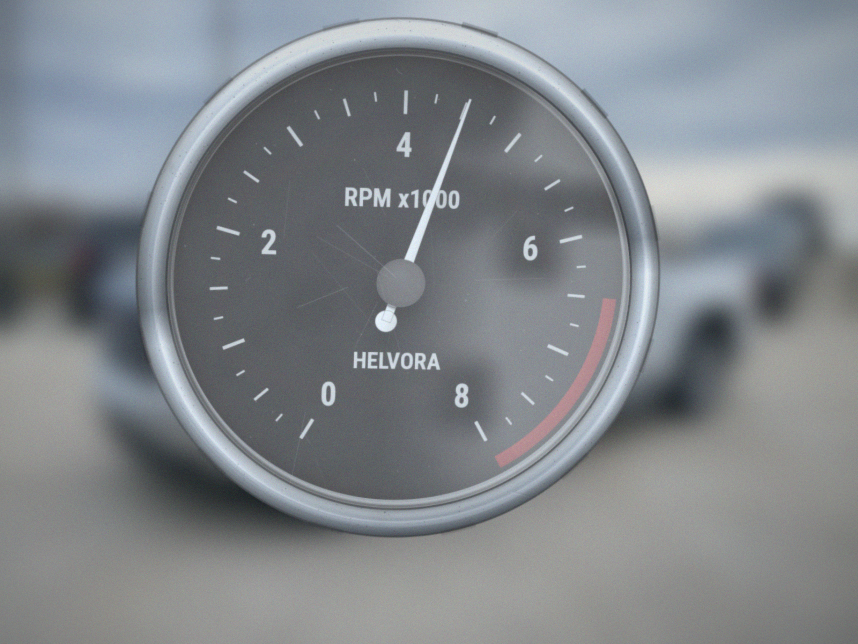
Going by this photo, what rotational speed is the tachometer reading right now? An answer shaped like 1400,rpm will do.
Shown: 4500,rpm
